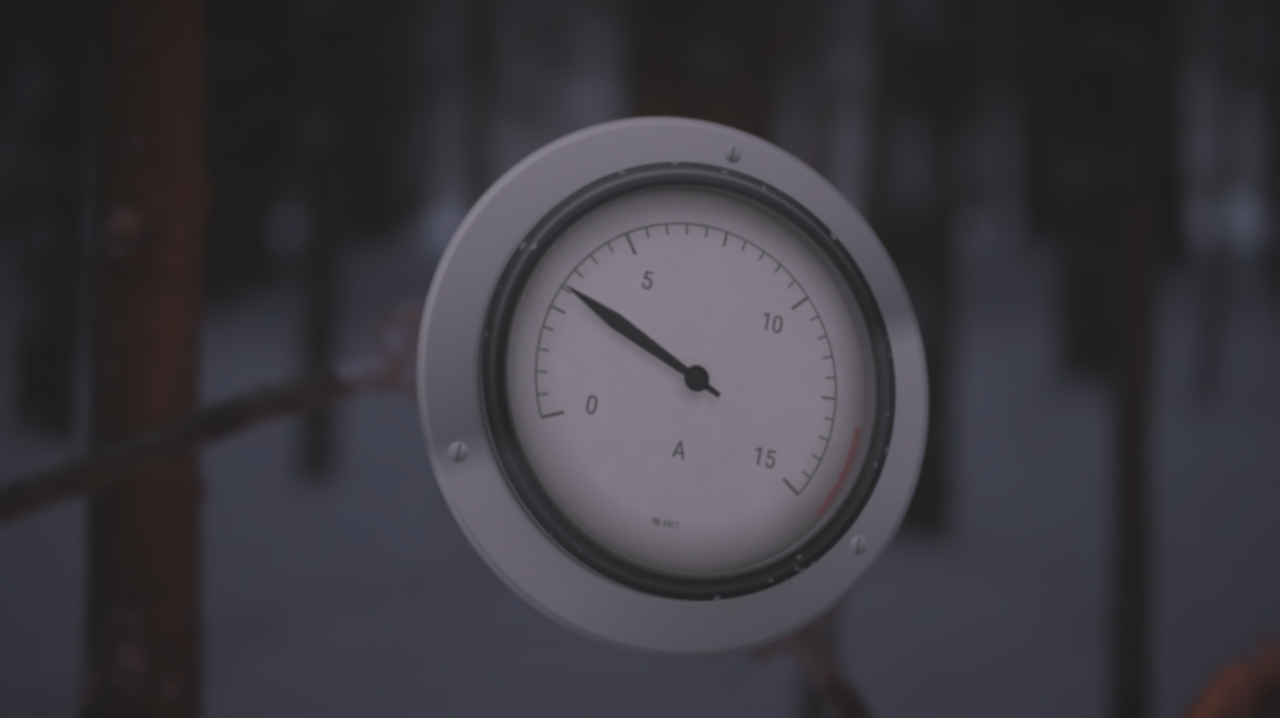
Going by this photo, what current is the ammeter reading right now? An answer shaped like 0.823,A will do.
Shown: 3,A
